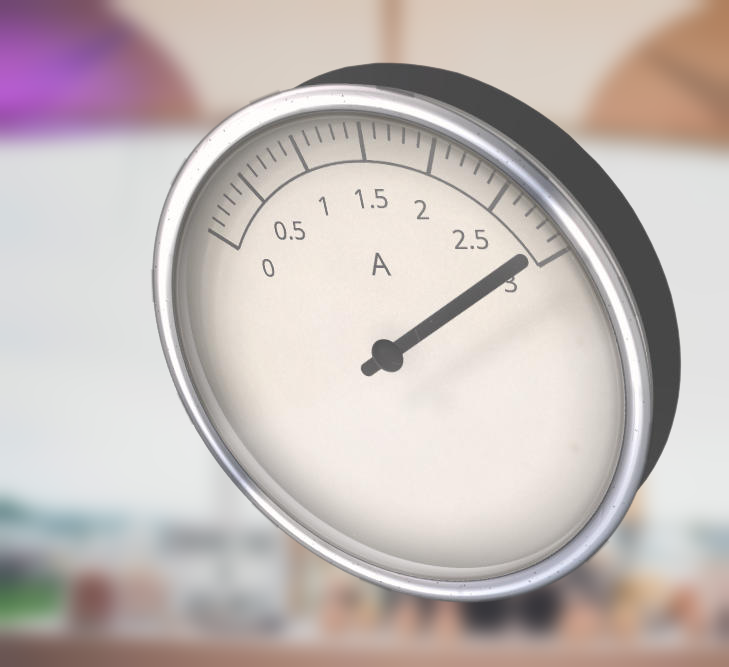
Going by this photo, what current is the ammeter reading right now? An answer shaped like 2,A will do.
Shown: 2.9,A
